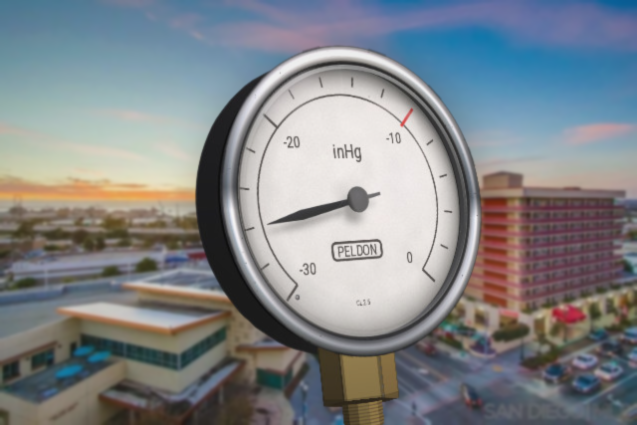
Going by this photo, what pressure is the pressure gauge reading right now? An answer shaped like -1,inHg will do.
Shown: -26,inHg
